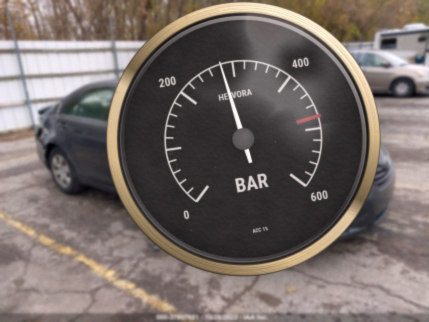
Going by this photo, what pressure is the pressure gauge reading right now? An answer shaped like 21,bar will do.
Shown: 280,bar
